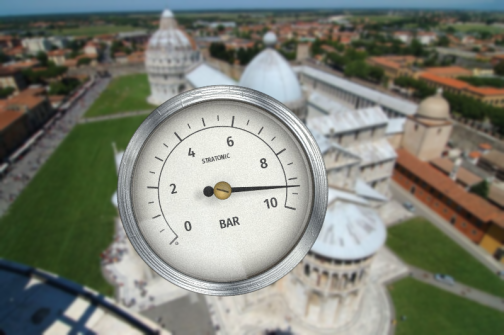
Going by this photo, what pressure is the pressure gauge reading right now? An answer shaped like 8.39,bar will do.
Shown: 9.25,bar
